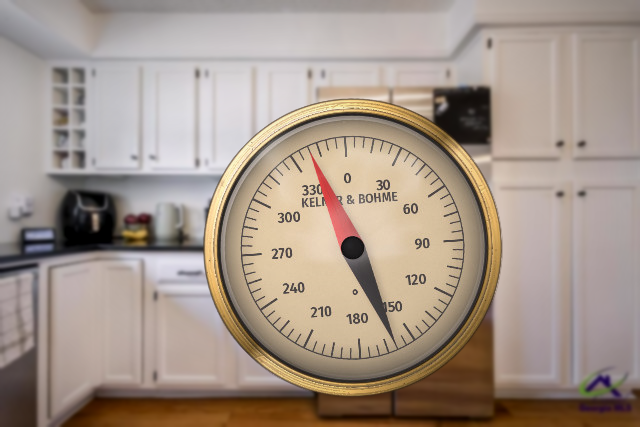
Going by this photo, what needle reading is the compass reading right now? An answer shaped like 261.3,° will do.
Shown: 340,°
